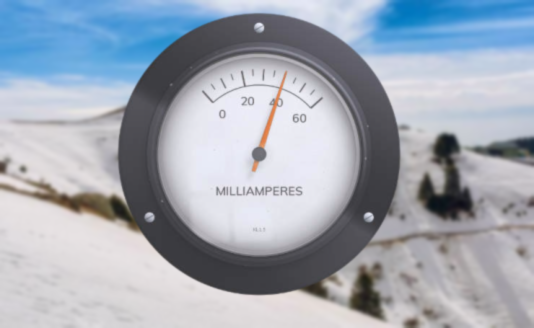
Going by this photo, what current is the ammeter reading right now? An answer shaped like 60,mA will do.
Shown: 40,mA
